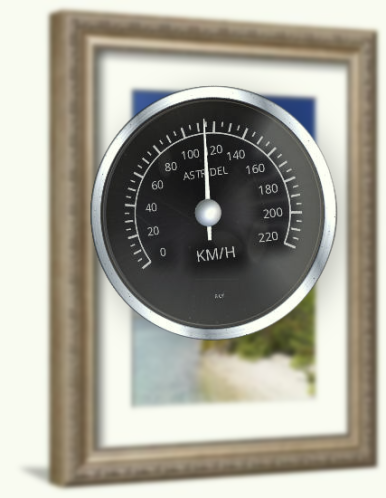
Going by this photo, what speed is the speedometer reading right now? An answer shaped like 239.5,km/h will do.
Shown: 115,km/h
